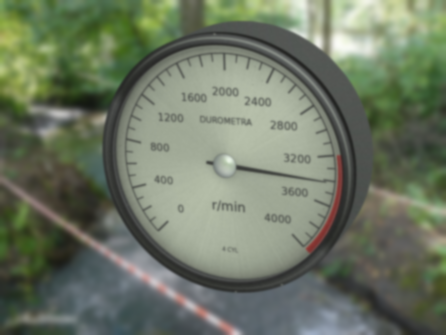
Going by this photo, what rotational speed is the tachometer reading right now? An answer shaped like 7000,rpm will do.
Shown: 3400,rpm
